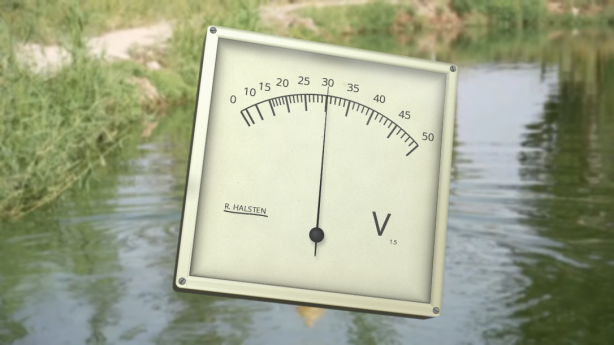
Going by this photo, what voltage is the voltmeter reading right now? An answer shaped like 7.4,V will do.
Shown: 30,V
